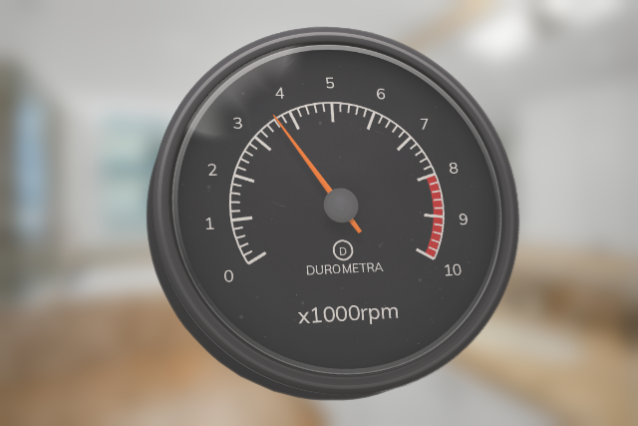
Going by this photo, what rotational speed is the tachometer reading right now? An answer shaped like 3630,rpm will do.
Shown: 3600,rpm
